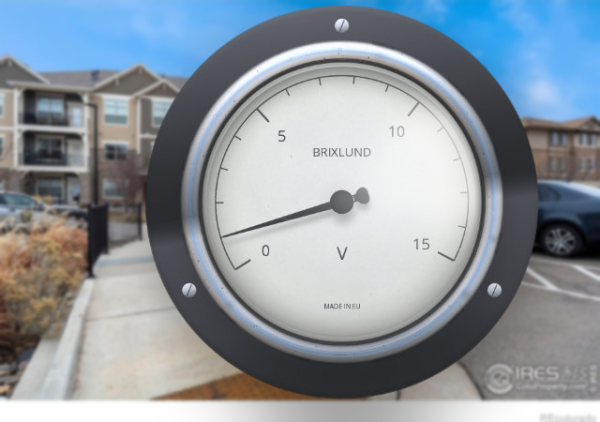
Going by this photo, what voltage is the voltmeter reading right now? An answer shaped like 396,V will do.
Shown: 1,V
